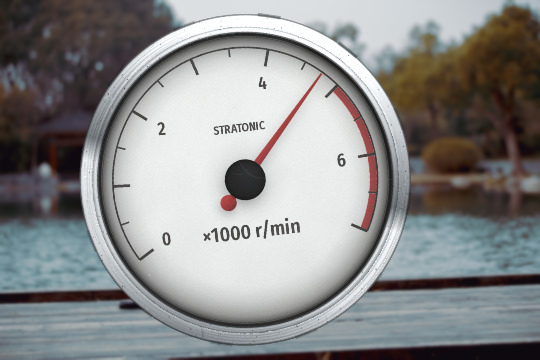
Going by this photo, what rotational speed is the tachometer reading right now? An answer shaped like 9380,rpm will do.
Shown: 4750,rpm
